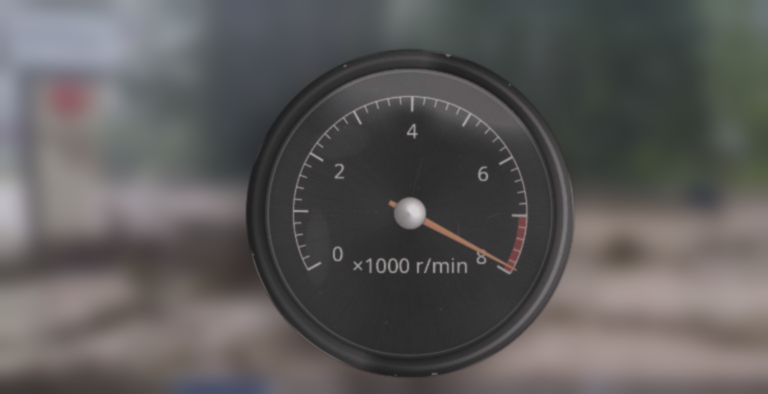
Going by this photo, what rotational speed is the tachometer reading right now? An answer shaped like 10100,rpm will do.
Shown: 7900,rpm
